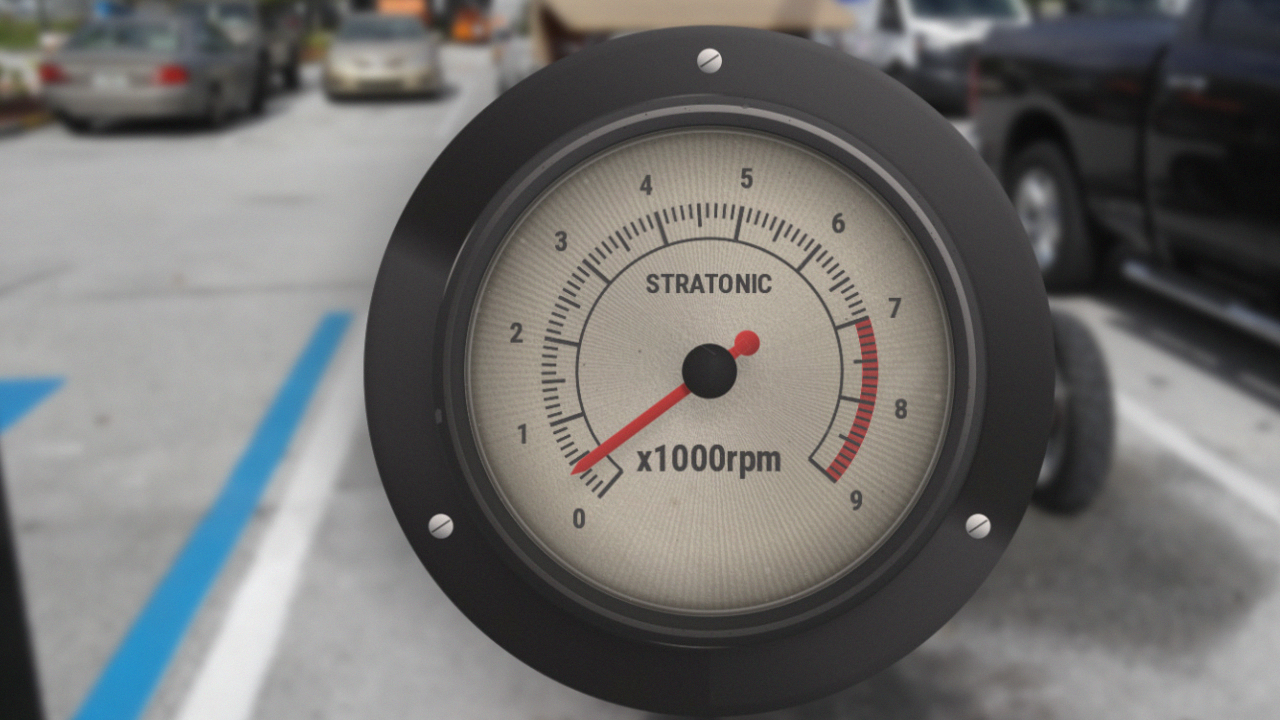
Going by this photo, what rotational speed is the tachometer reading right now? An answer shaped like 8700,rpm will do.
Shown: 400,rpm
